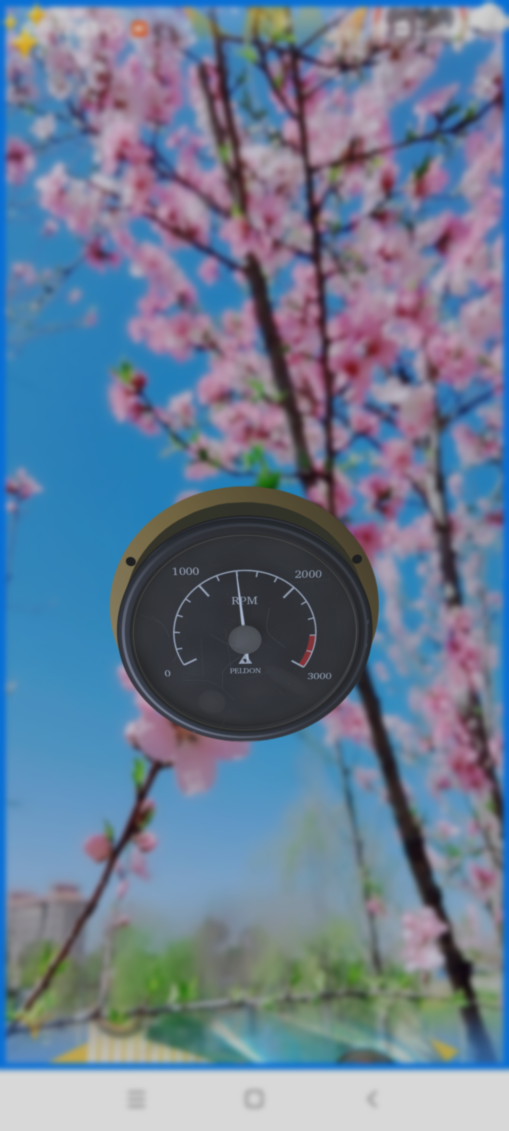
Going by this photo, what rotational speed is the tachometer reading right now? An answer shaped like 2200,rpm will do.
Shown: 1400,rpm
